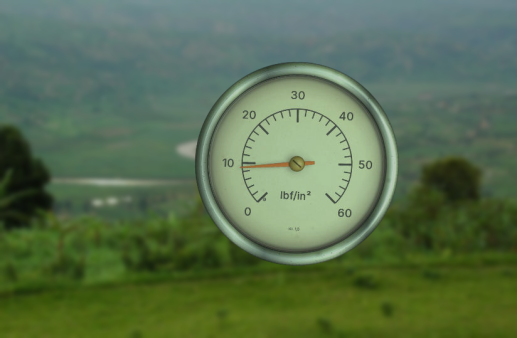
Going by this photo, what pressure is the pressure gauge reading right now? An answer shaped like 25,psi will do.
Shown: 9,psi
